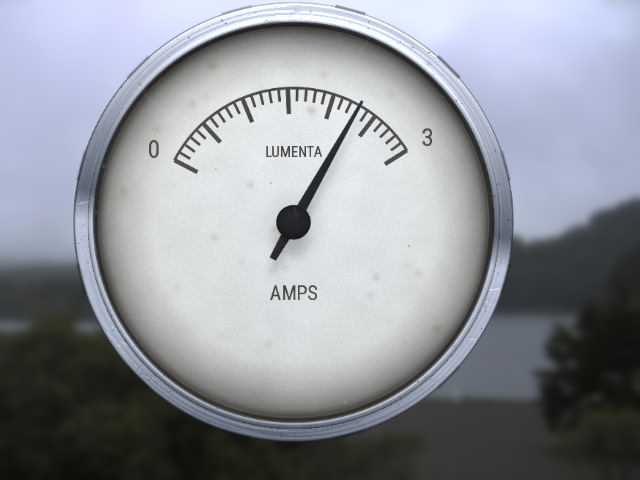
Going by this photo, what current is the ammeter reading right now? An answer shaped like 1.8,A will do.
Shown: 2.3,A
